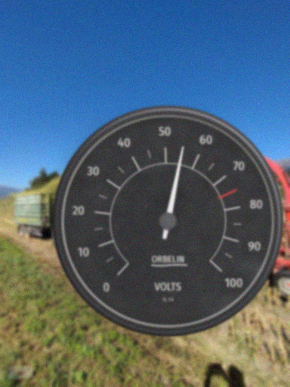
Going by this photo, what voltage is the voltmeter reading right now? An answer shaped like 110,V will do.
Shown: 55,V
